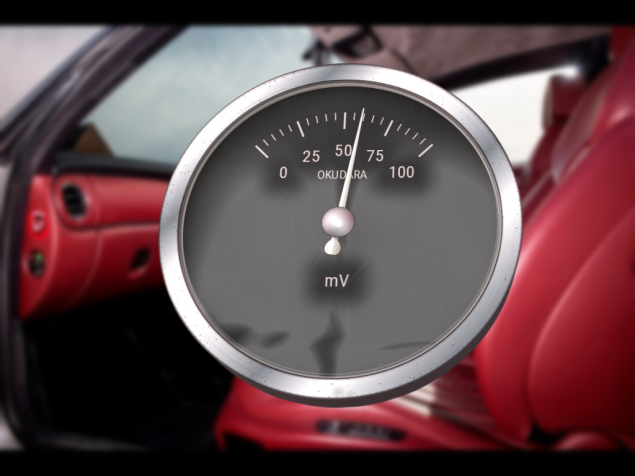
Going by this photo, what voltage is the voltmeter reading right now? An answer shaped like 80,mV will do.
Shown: 60,mV
